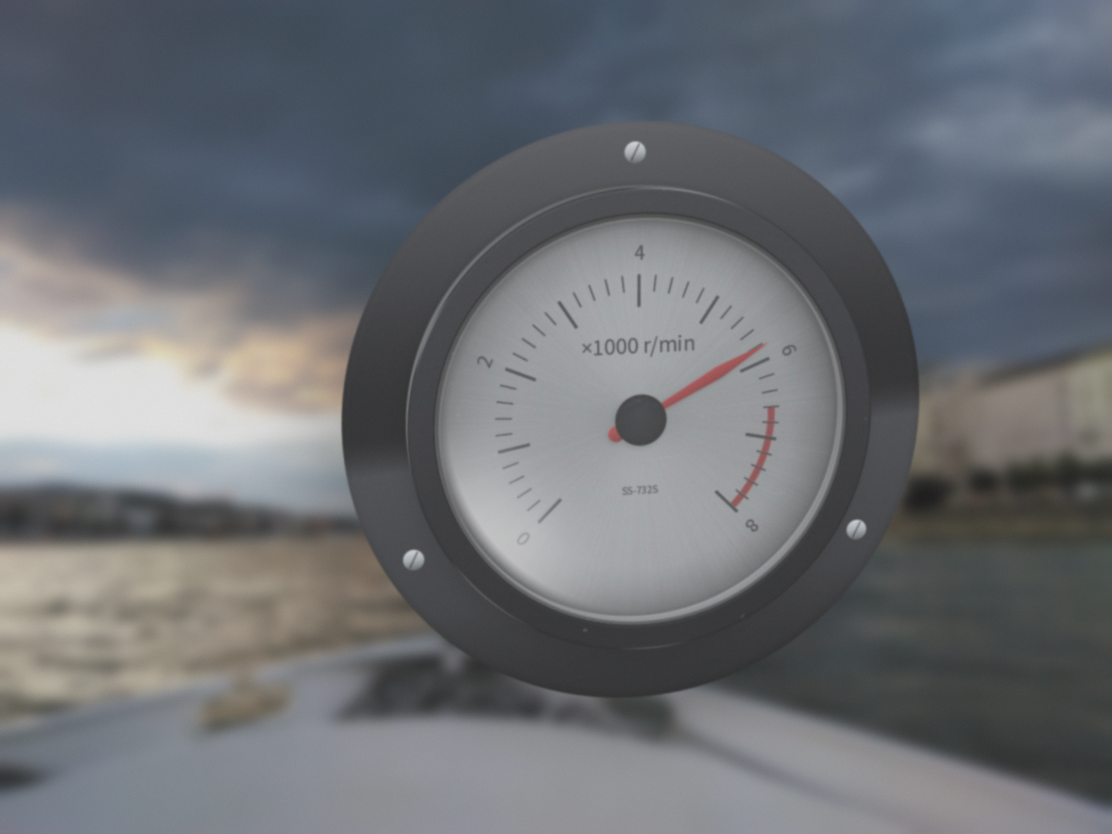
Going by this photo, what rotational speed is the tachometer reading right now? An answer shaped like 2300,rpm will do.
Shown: 5800,rpm
